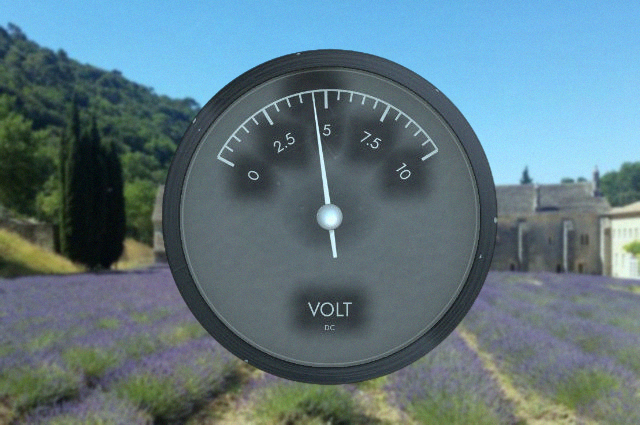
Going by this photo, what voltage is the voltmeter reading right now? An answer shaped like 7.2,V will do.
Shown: 4.5,V
